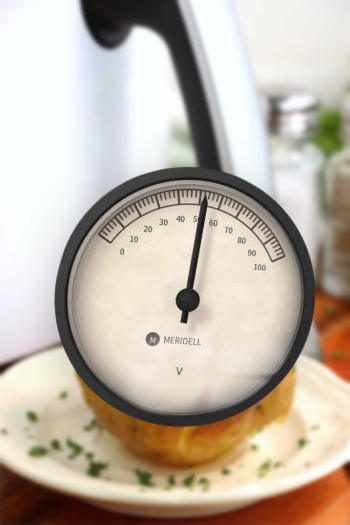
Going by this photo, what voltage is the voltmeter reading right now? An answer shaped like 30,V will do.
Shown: 52,V
